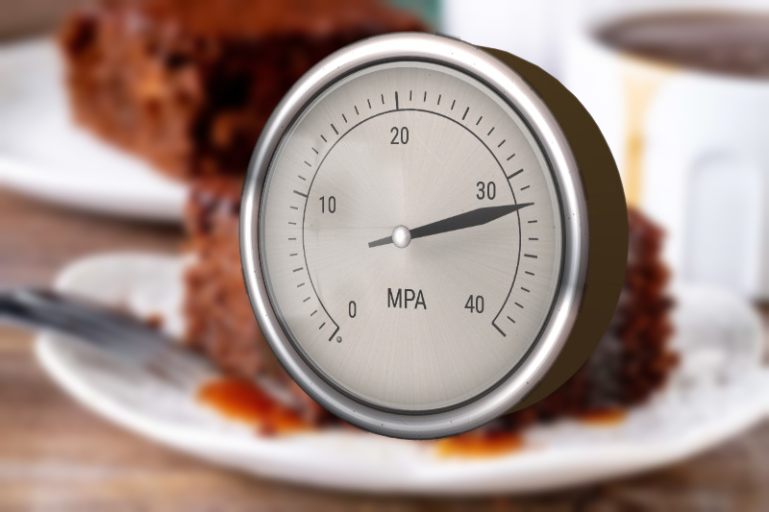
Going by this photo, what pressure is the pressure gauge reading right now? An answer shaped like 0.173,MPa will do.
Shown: 32,MPa
